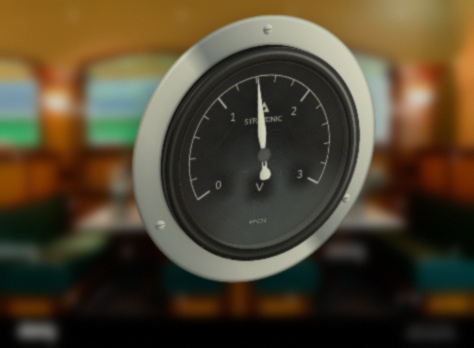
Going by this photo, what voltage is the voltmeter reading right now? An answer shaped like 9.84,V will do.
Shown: 1.4,V
